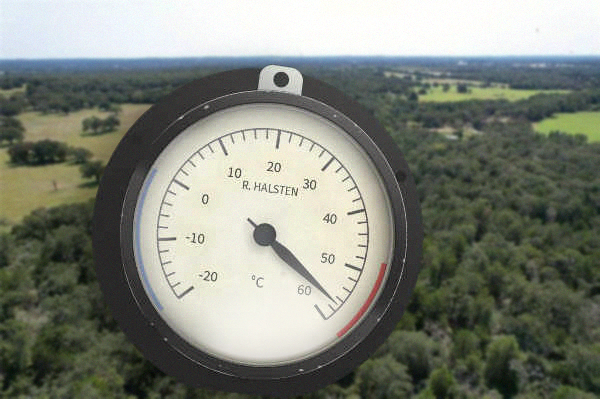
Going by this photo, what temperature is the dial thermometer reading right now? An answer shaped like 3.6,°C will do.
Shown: 57,°C
